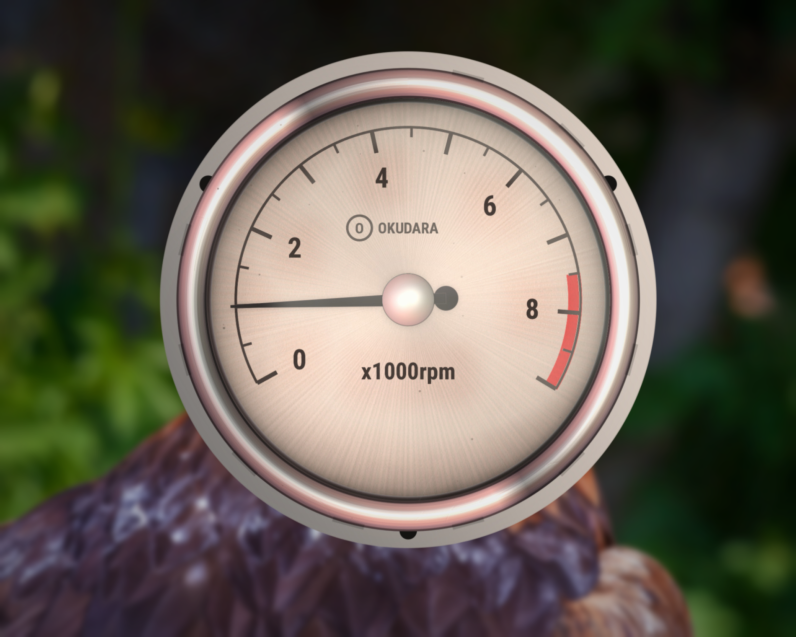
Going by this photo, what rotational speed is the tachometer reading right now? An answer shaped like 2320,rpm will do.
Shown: 1000,rpm
